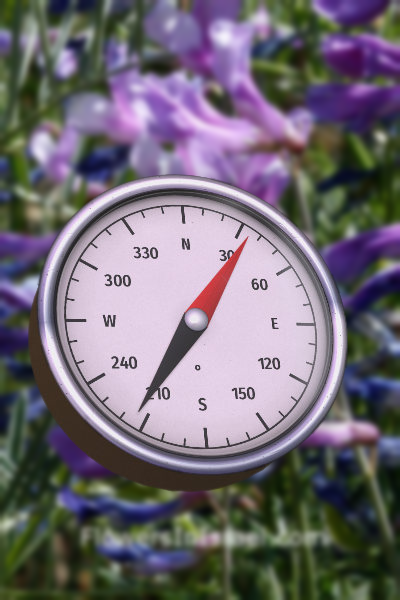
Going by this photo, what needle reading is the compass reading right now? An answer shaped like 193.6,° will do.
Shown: 35,°
